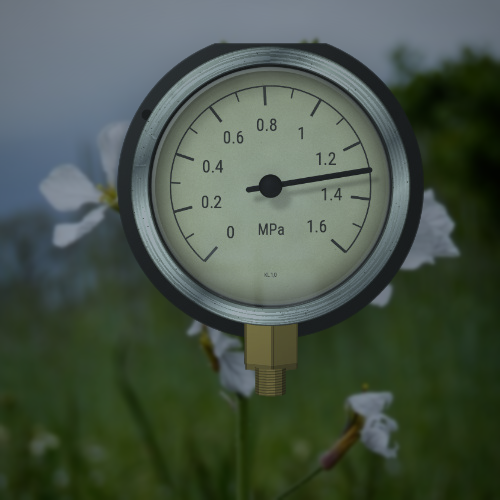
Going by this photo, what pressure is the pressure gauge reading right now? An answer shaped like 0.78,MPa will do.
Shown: 1.3,MPa
